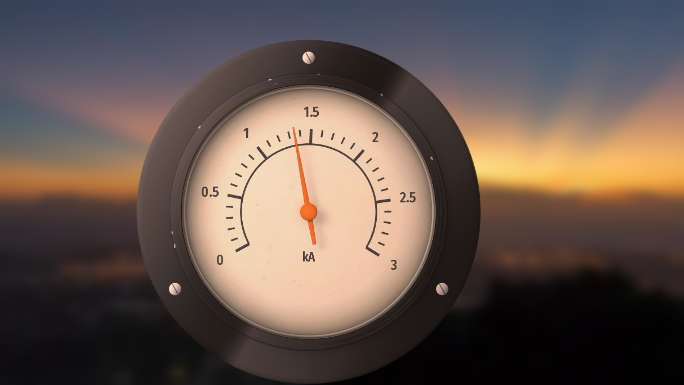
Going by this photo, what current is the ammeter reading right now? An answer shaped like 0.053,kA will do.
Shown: 1.35,kA
